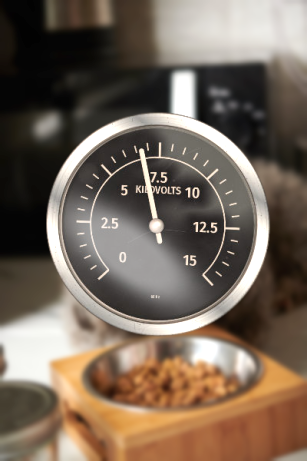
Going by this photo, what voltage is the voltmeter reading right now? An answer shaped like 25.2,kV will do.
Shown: 6.75,kV
